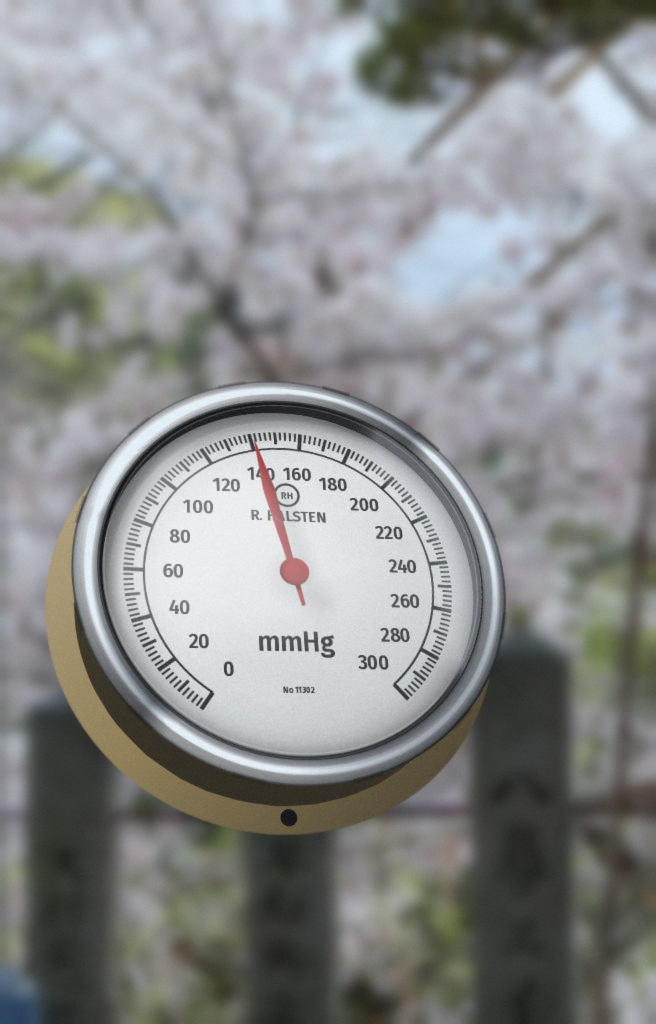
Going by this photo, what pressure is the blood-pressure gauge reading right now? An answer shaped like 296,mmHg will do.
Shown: 140,mmHg
